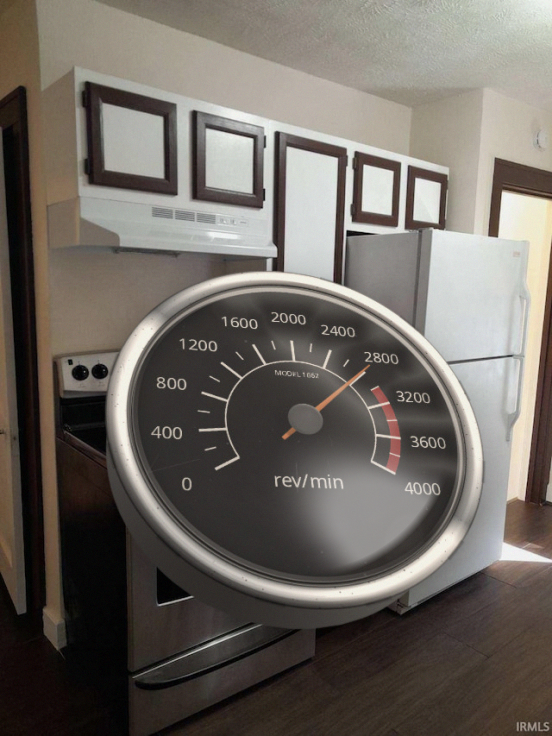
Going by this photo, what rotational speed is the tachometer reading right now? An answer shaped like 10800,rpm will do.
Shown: 2800,rpm
